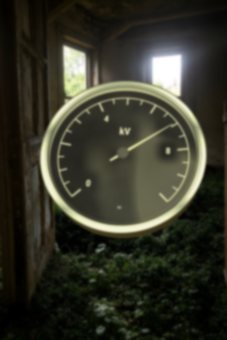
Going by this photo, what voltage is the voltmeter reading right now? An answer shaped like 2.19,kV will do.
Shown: 7,kV
